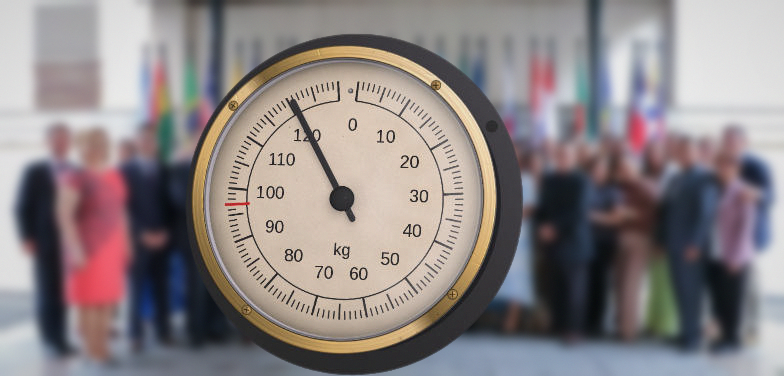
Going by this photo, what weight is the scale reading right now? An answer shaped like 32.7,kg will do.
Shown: 121,kg
